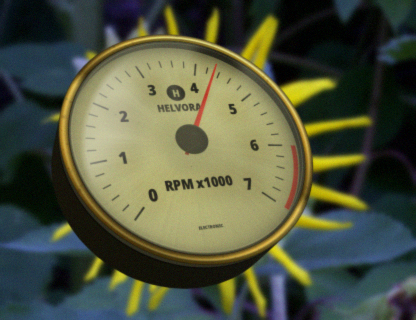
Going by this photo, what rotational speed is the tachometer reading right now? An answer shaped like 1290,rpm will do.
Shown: 4300,rpm
